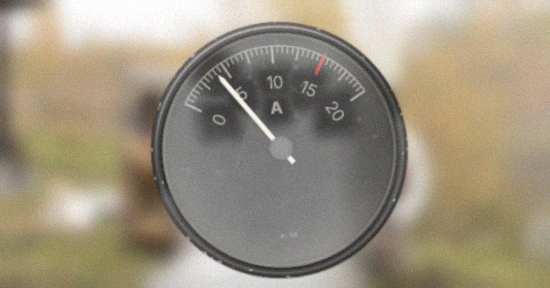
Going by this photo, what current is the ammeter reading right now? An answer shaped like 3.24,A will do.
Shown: 4,A
